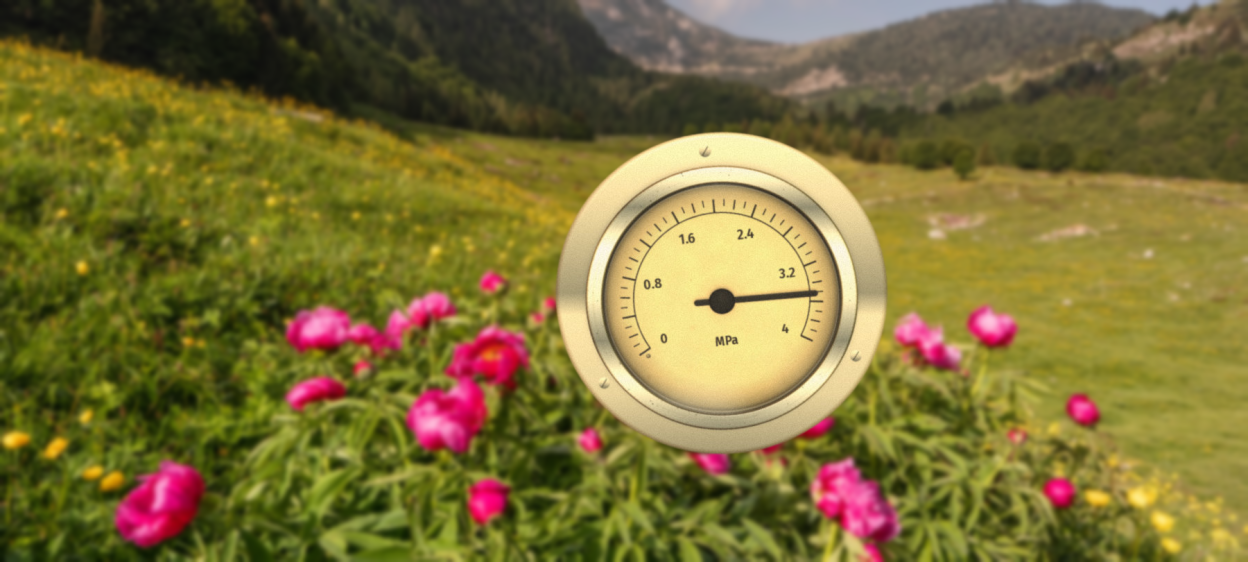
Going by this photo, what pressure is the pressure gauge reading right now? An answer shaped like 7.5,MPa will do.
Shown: 3.5,MPa
